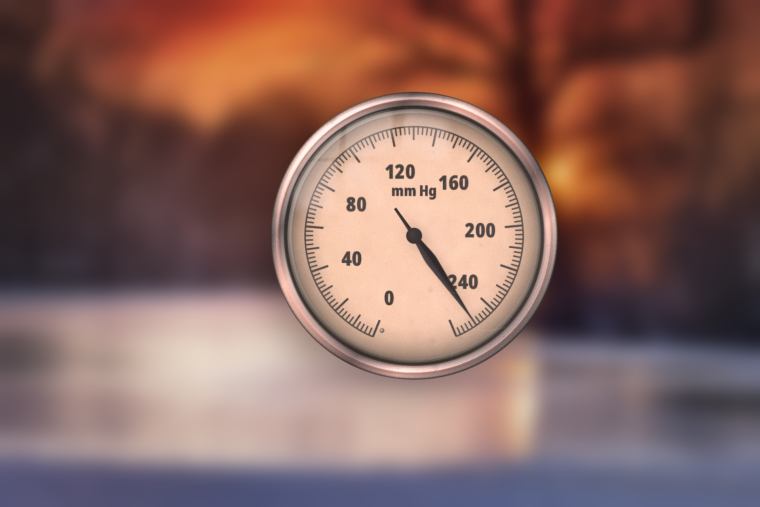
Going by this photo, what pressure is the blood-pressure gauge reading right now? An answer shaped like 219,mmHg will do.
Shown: 250,mmHg
